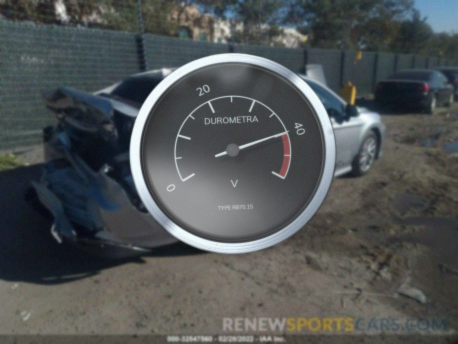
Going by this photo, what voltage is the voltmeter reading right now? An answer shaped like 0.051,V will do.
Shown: 40,V
